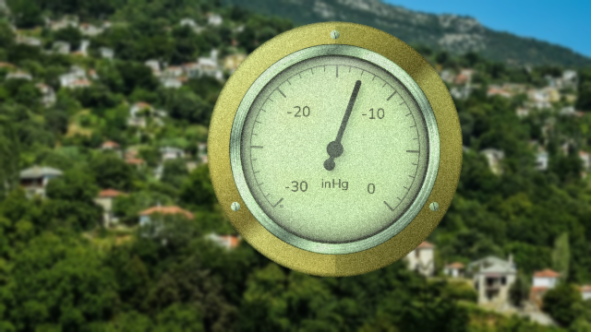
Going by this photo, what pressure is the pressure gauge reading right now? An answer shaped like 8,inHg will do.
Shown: -13,inHg
